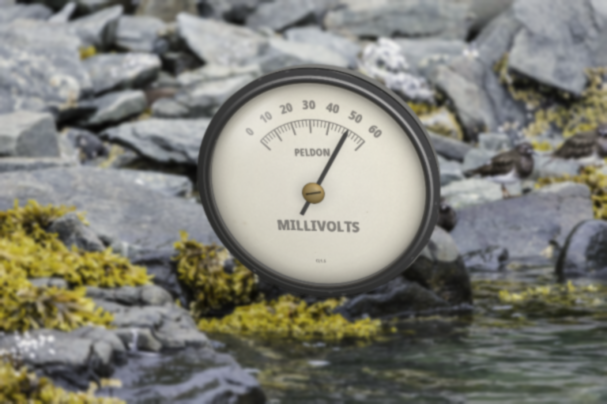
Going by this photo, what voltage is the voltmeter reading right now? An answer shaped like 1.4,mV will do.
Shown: 50,mV
